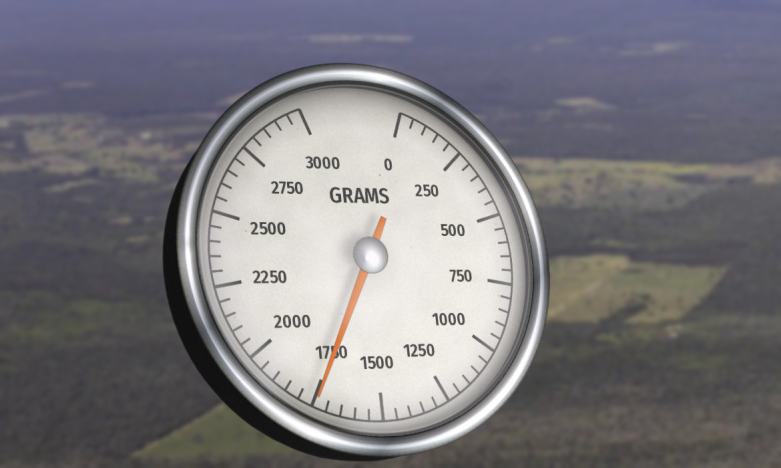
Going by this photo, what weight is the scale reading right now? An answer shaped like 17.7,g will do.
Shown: 1750,g
